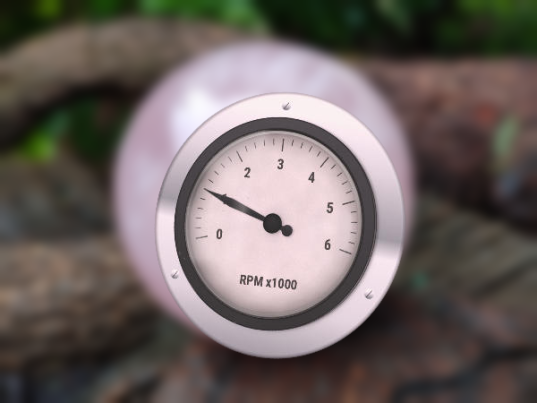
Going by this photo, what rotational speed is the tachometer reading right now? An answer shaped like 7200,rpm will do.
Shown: 1000,rpm
